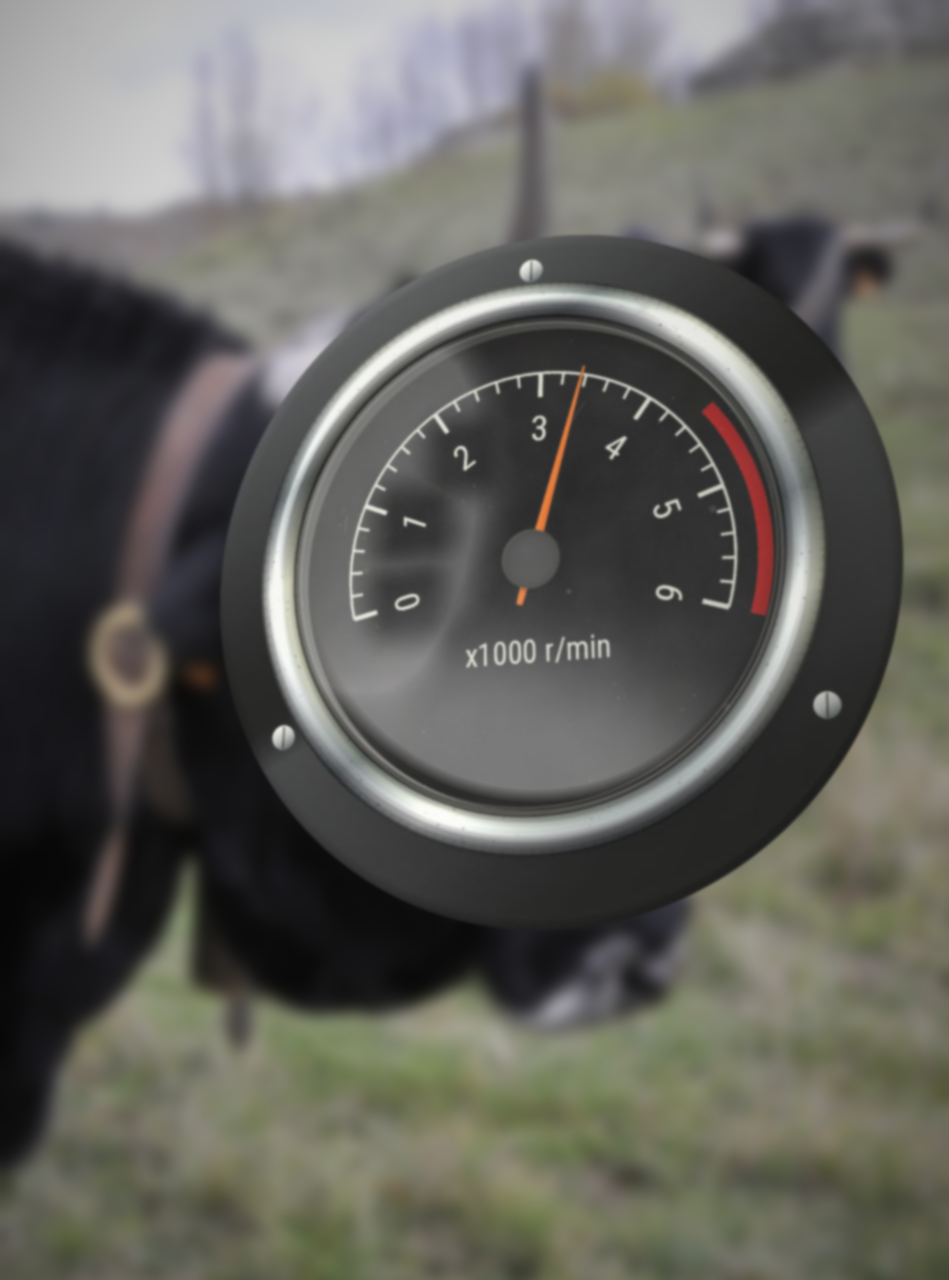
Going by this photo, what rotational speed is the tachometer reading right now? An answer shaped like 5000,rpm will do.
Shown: 3400,rpm
